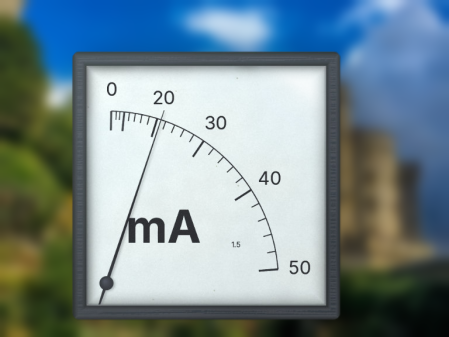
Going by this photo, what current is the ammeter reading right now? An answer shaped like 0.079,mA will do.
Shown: 21,mA
